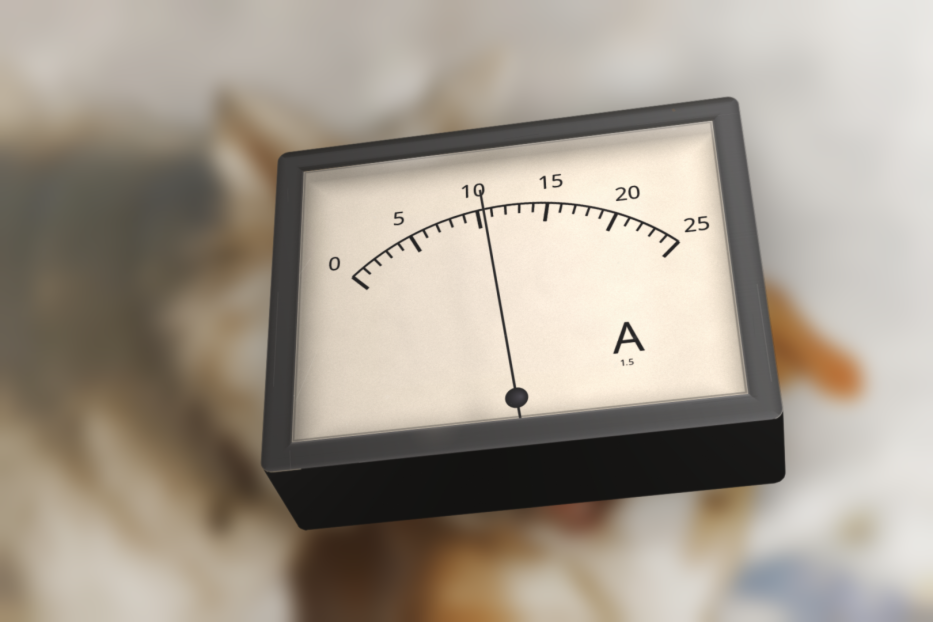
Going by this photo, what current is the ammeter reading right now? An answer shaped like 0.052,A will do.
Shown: 10.5,A
